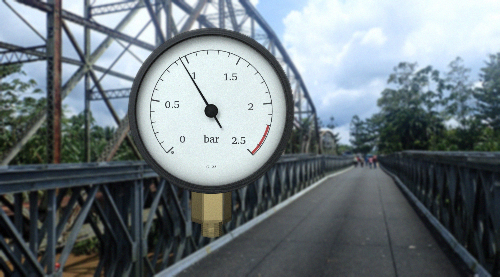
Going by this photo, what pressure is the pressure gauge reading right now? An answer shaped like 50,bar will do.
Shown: 0.95,bar
